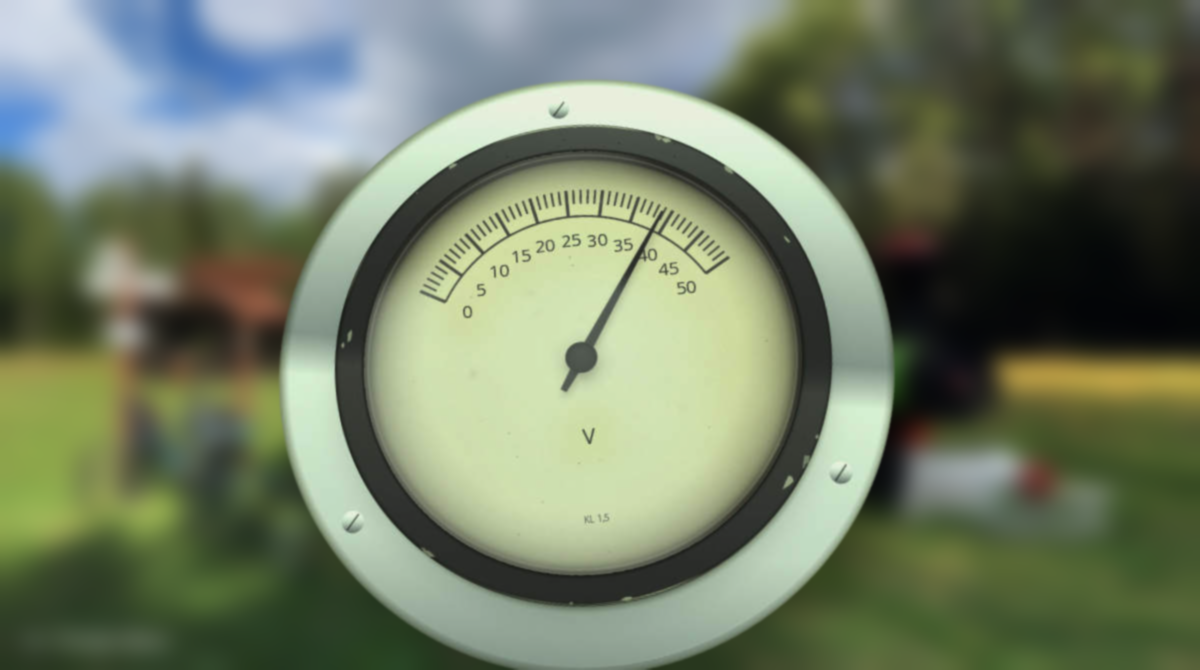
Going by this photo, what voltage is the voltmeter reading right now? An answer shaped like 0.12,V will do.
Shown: 39,V
